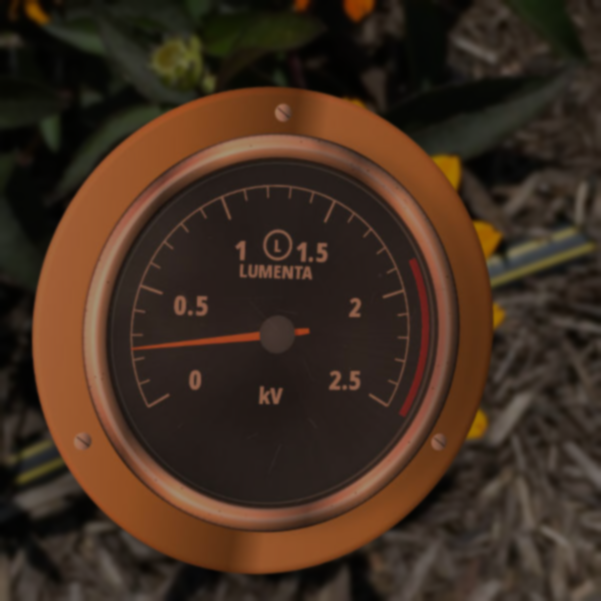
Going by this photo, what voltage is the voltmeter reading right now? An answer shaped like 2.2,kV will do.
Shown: 0.25,kV
